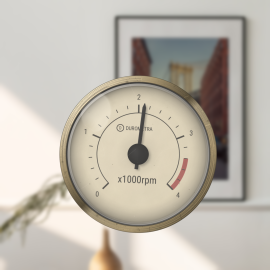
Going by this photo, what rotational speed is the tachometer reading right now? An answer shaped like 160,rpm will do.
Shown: 2100,rpm
